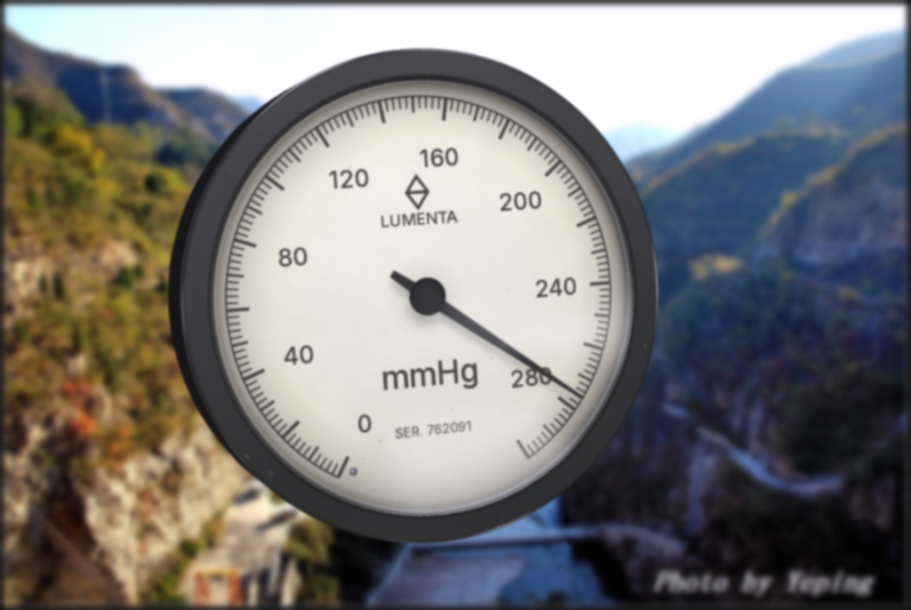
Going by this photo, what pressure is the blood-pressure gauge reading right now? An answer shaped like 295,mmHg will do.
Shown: 276,mmHg
